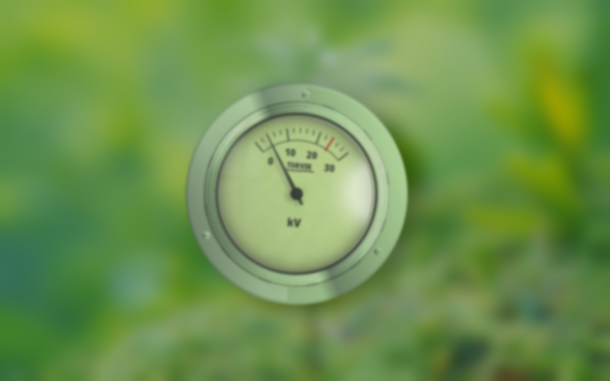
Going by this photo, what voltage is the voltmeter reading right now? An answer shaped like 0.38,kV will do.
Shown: 4,kV
